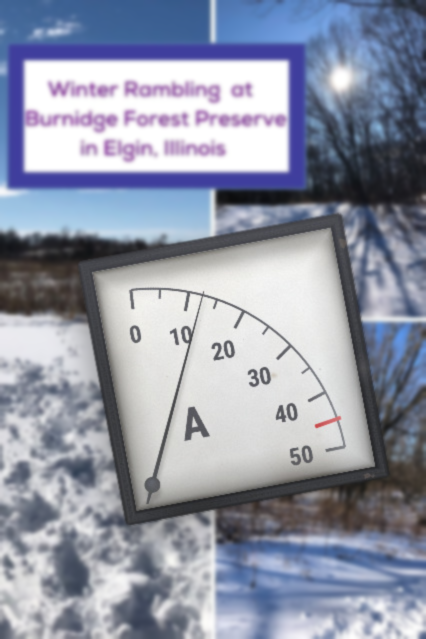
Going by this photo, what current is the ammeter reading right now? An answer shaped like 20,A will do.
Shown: 12.5,A
